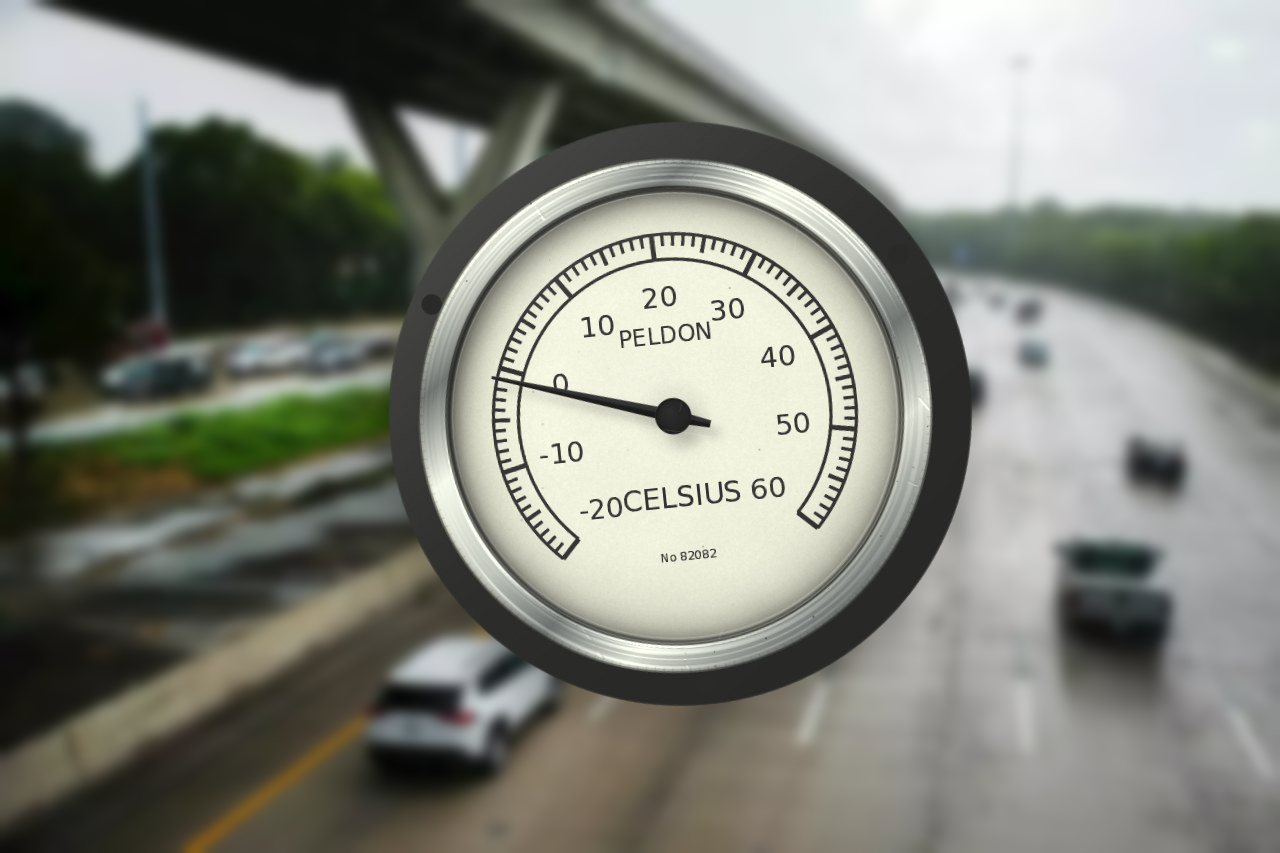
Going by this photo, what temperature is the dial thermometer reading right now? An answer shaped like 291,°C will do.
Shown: -1,°C
